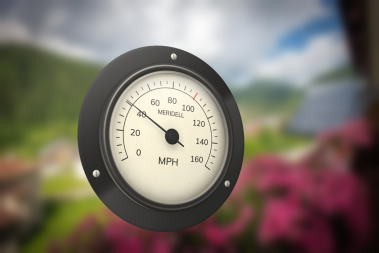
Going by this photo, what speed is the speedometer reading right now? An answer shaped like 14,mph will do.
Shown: 40,mph
